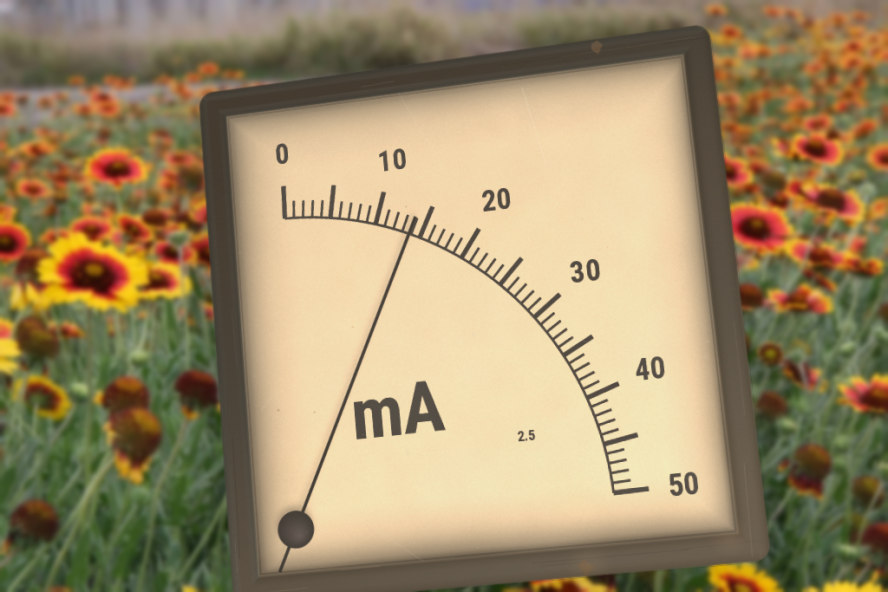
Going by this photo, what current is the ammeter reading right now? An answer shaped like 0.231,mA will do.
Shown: 14,mA
